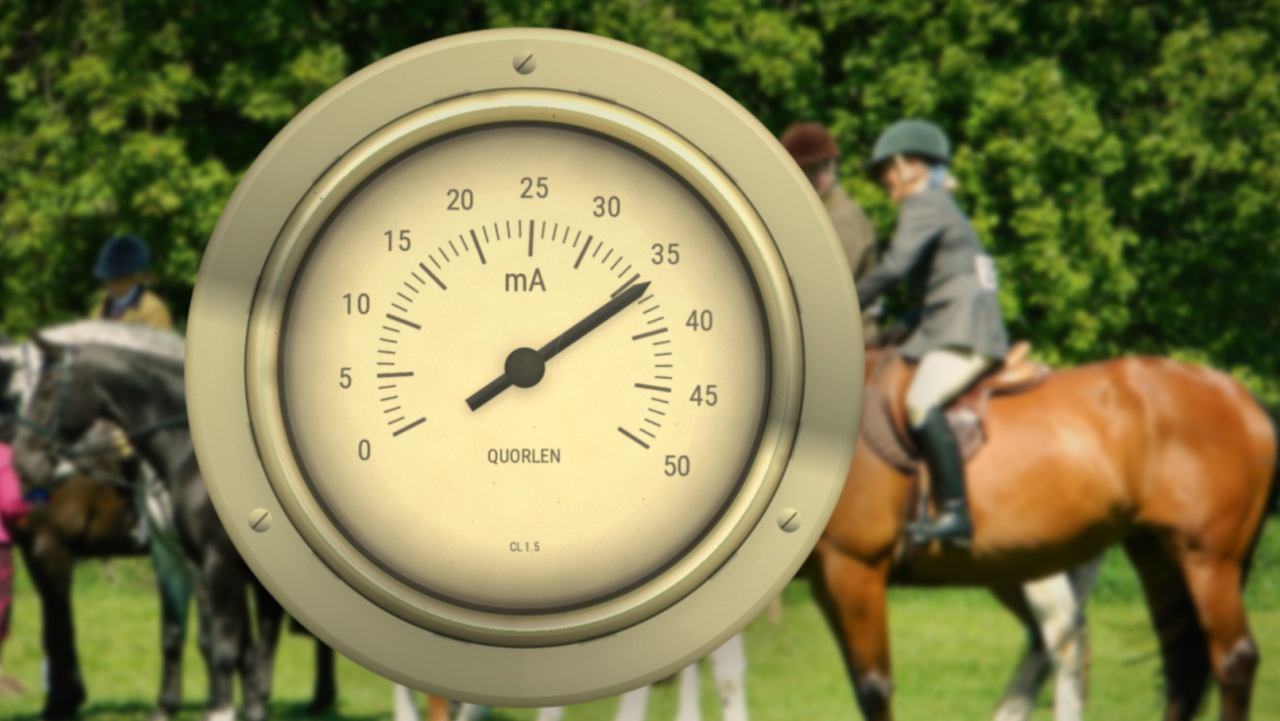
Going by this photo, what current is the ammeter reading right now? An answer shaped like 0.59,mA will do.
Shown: 36,mA
